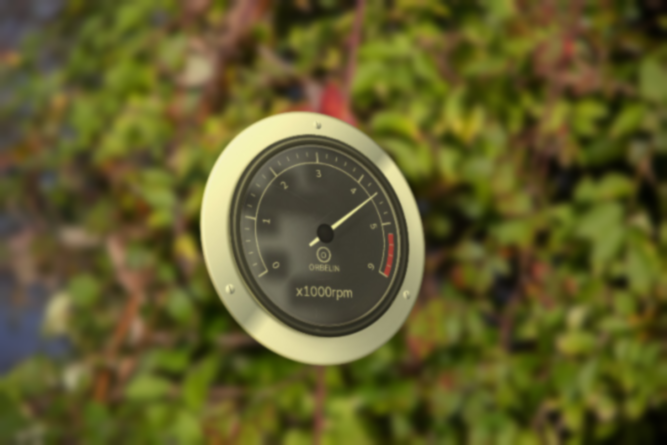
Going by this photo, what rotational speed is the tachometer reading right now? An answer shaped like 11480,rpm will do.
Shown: 4400,rpm
